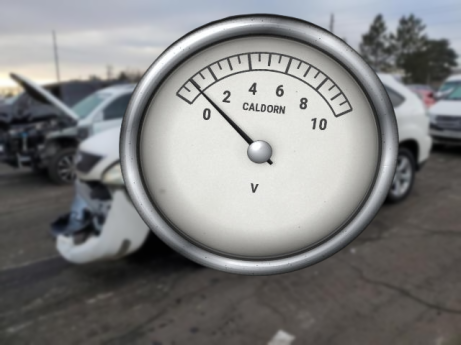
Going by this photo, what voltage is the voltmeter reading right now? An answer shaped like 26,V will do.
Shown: 1,V
